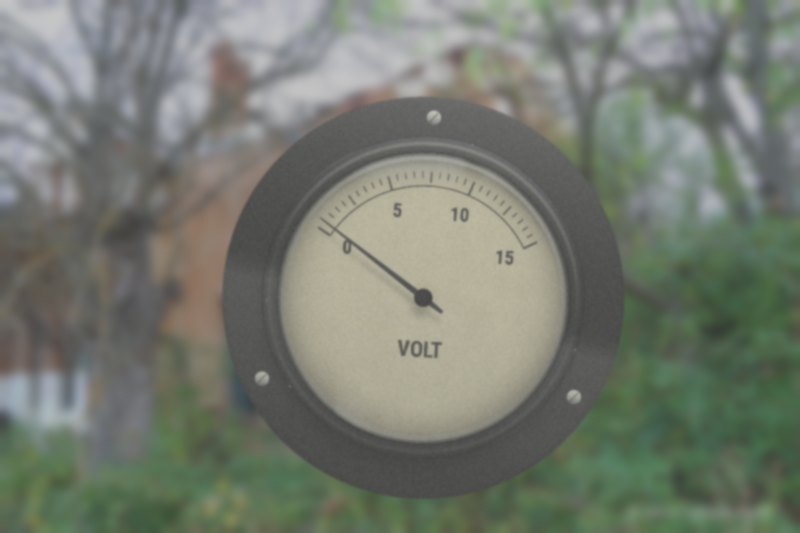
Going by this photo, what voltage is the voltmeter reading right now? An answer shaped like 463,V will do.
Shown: 0.5,V
